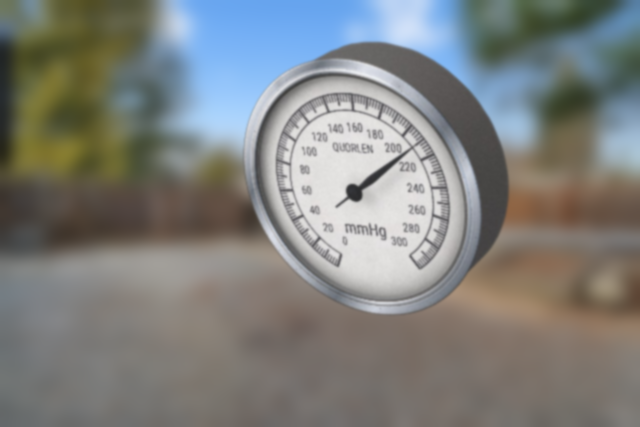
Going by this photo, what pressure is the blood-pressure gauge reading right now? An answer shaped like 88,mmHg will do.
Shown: 210,mmHg
